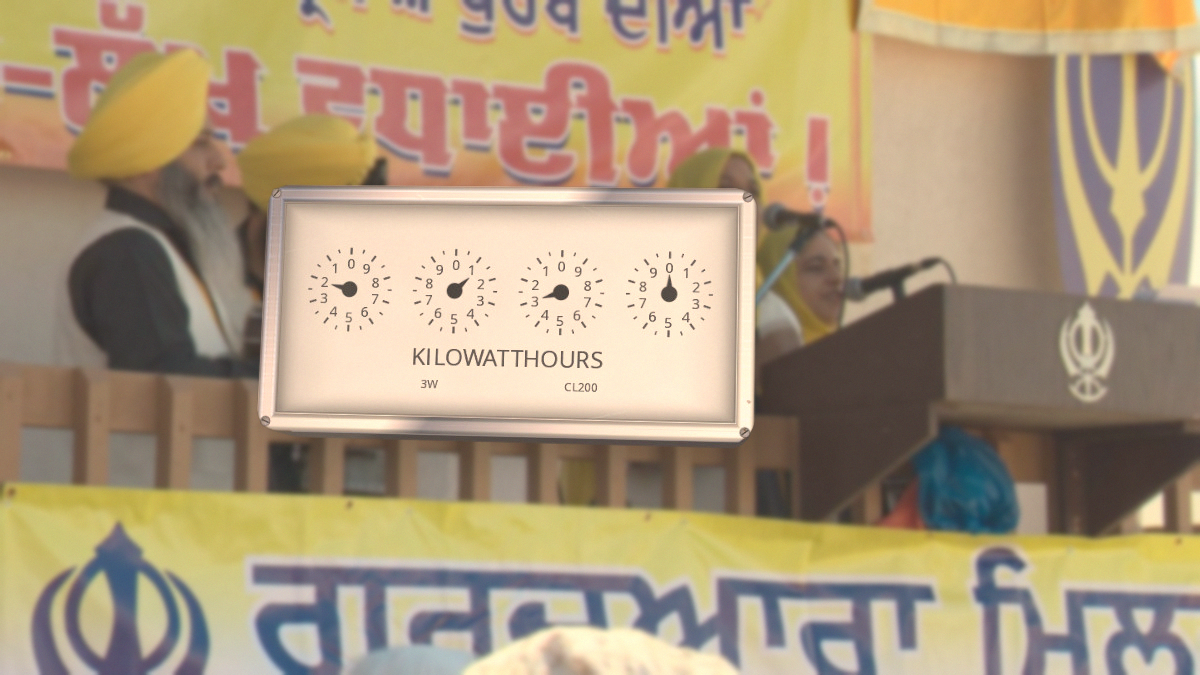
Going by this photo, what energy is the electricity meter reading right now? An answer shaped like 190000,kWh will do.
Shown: 2130,kWh
